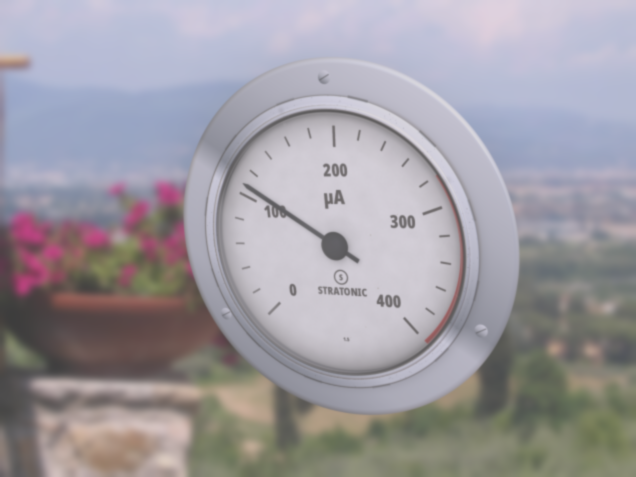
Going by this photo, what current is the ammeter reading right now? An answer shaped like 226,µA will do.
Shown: 110,µA
